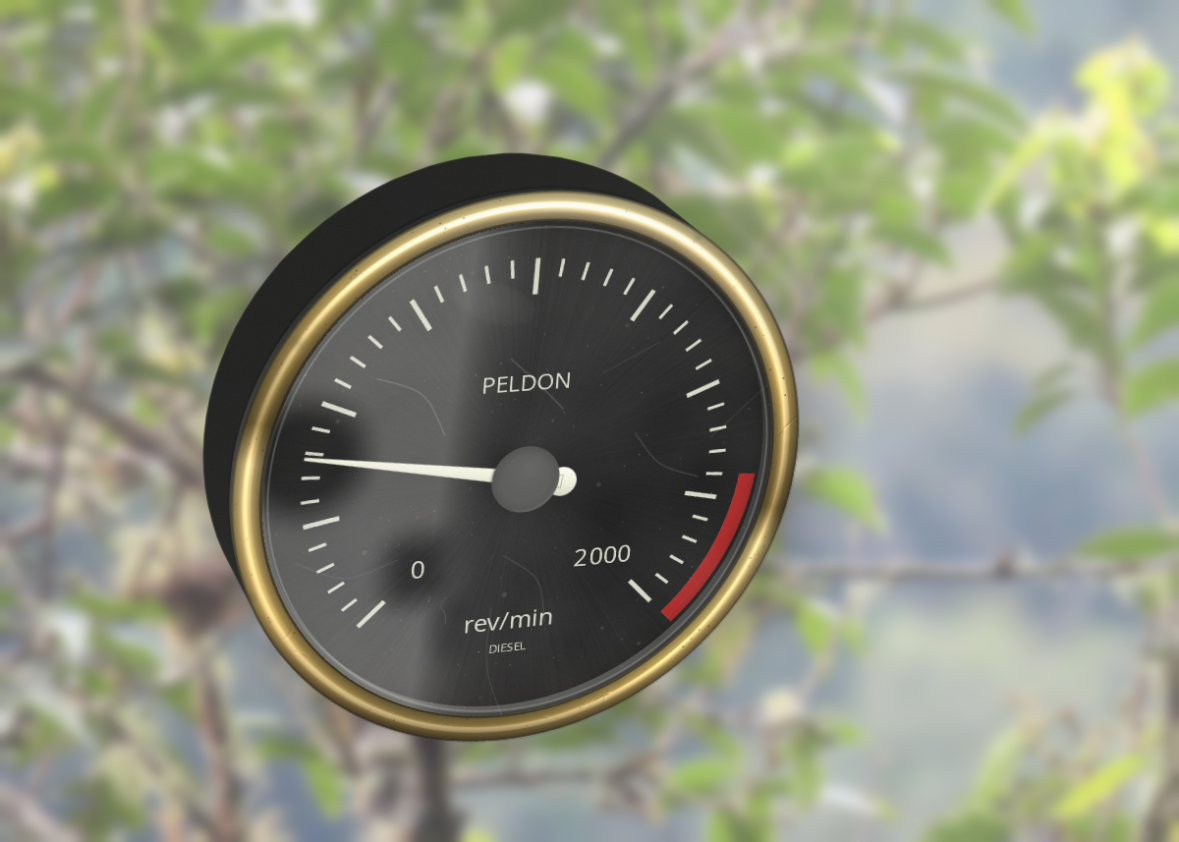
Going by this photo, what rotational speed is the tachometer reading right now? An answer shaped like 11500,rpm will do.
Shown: 400,rpm
